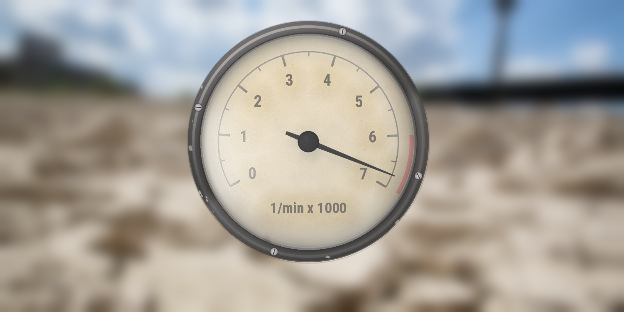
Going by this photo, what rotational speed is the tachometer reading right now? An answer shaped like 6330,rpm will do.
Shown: 6750,rpm
